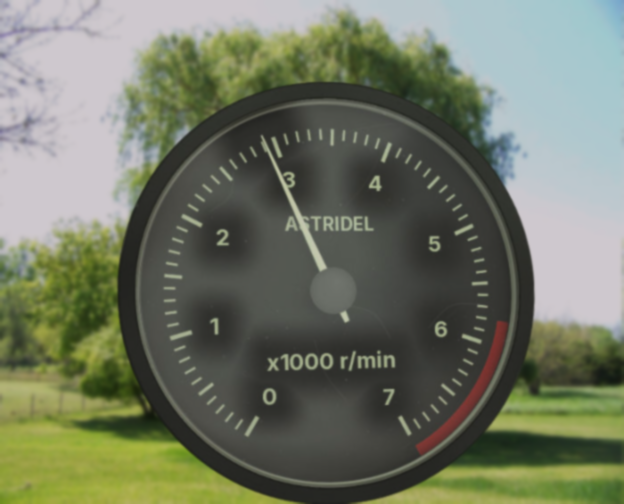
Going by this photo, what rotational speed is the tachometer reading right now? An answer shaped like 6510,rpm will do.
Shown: 2900,rpm
